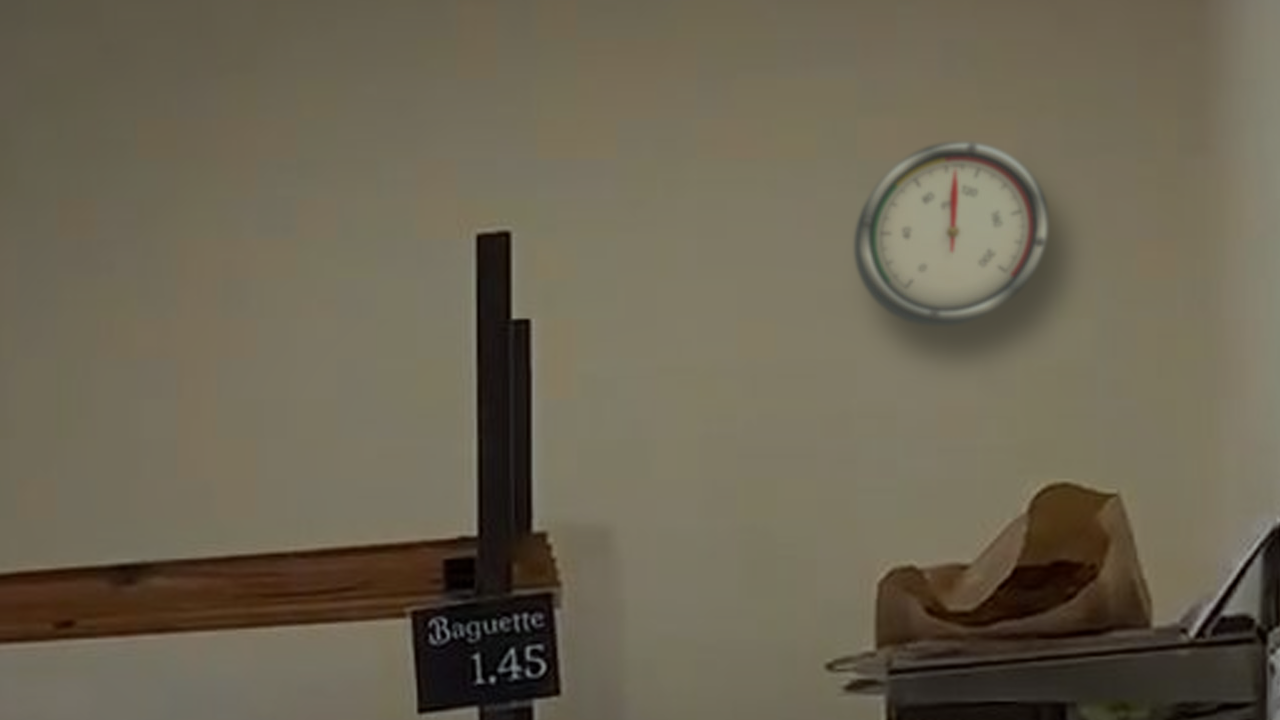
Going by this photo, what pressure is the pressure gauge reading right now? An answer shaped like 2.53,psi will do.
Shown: 105,psi
